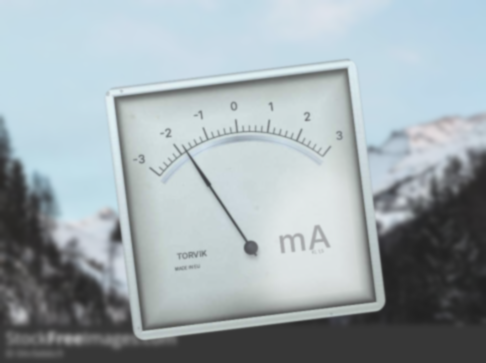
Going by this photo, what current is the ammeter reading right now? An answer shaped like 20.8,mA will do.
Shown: -1.8,mA
